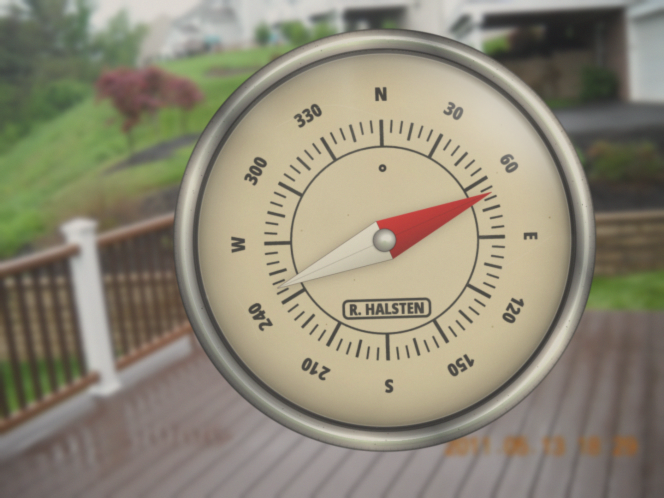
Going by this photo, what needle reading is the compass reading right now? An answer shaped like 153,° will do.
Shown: 67.5,°
